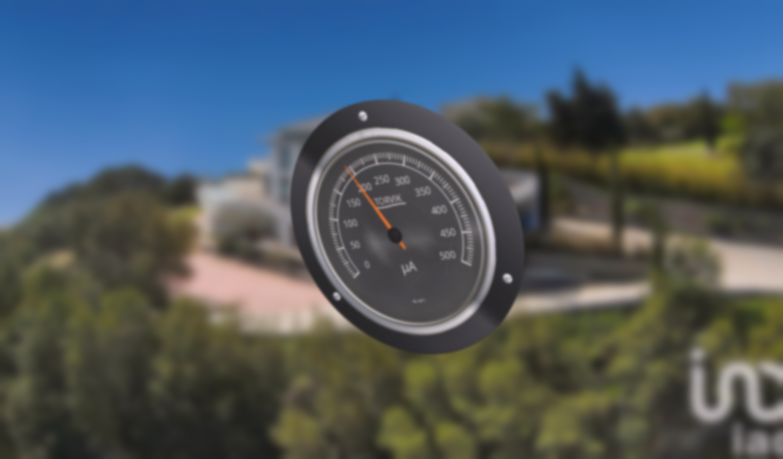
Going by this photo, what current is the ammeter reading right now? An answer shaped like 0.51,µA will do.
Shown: 200,µA
